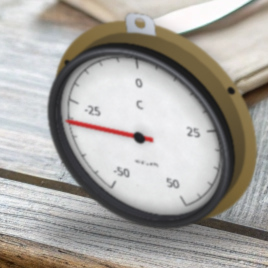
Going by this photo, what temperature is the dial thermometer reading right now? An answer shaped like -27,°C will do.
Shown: -30,°C
